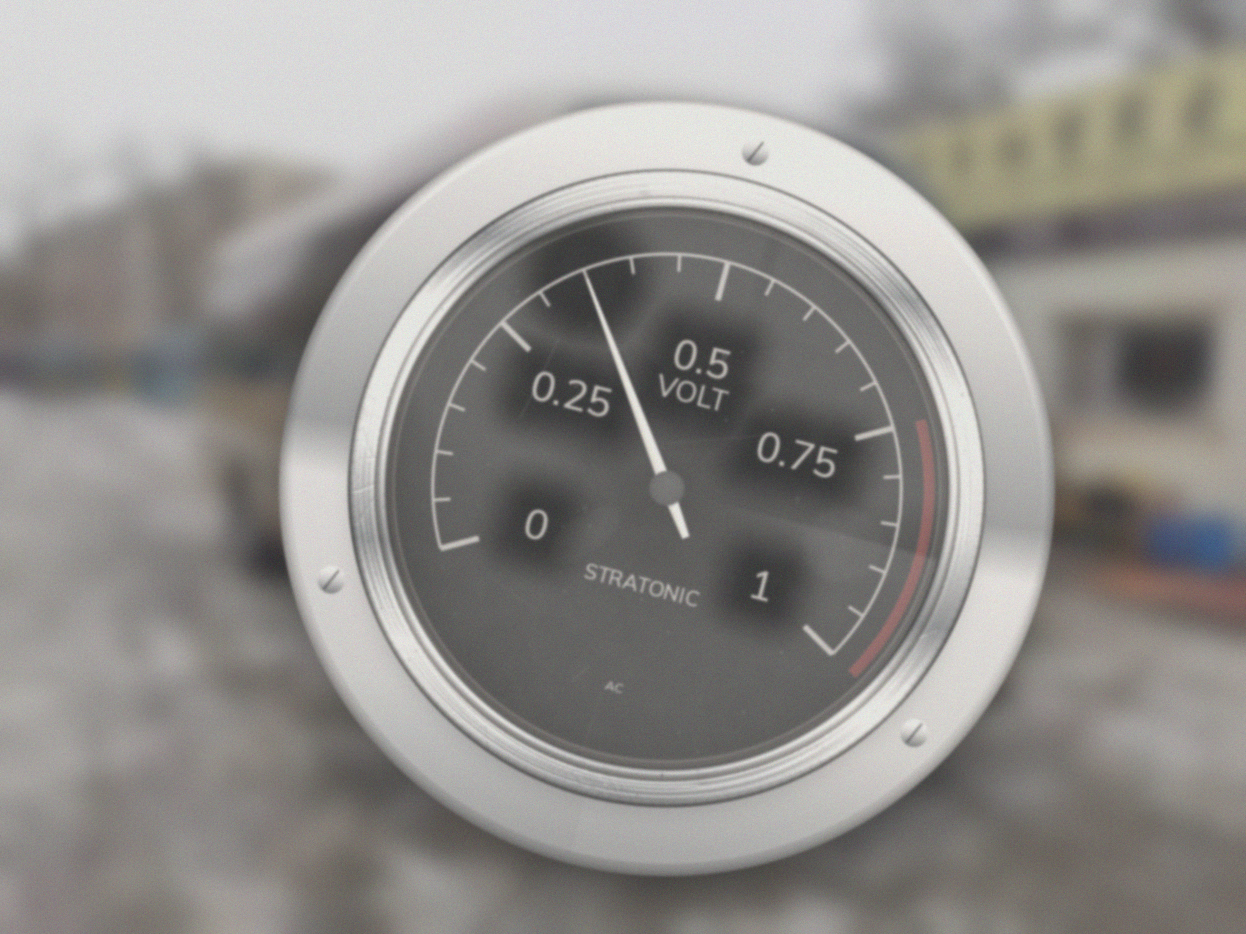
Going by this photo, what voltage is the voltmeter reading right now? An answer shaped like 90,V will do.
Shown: 0.35,V
